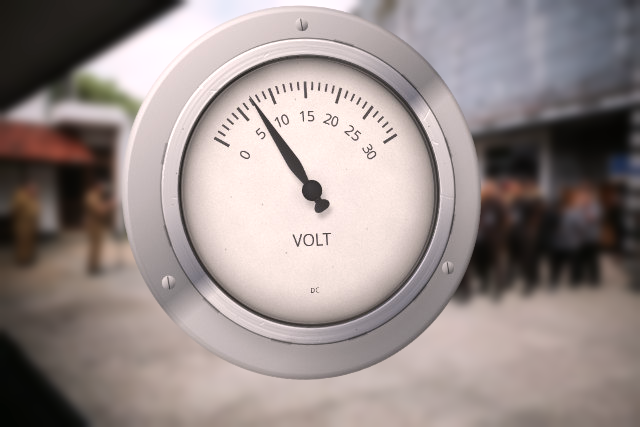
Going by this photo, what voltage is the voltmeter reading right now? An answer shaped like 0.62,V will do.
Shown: 7,V
